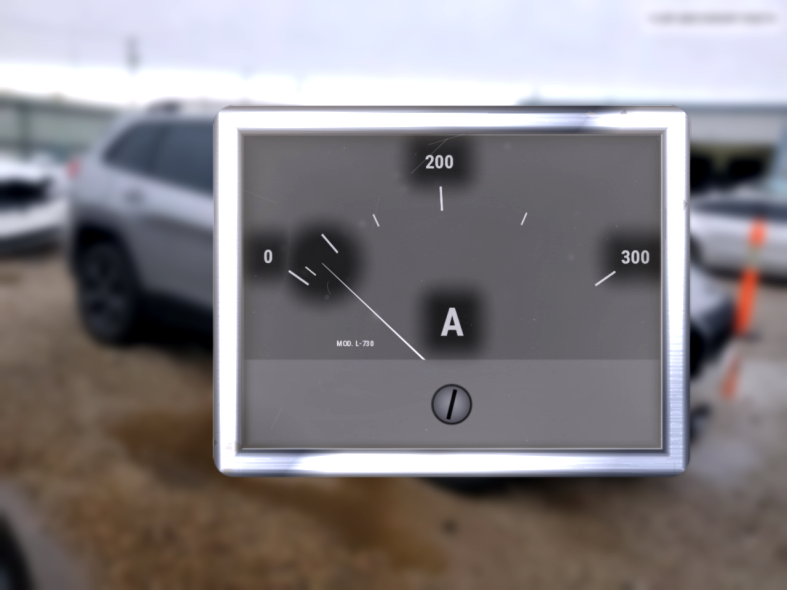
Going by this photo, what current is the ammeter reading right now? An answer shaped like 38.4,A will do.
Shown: 75,A
